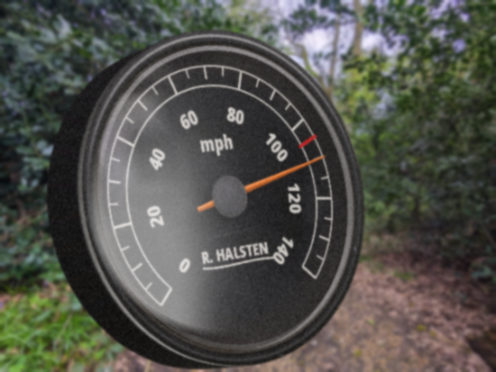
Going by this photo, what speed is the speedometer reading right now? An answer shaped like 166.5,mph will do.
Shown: 110,mph
